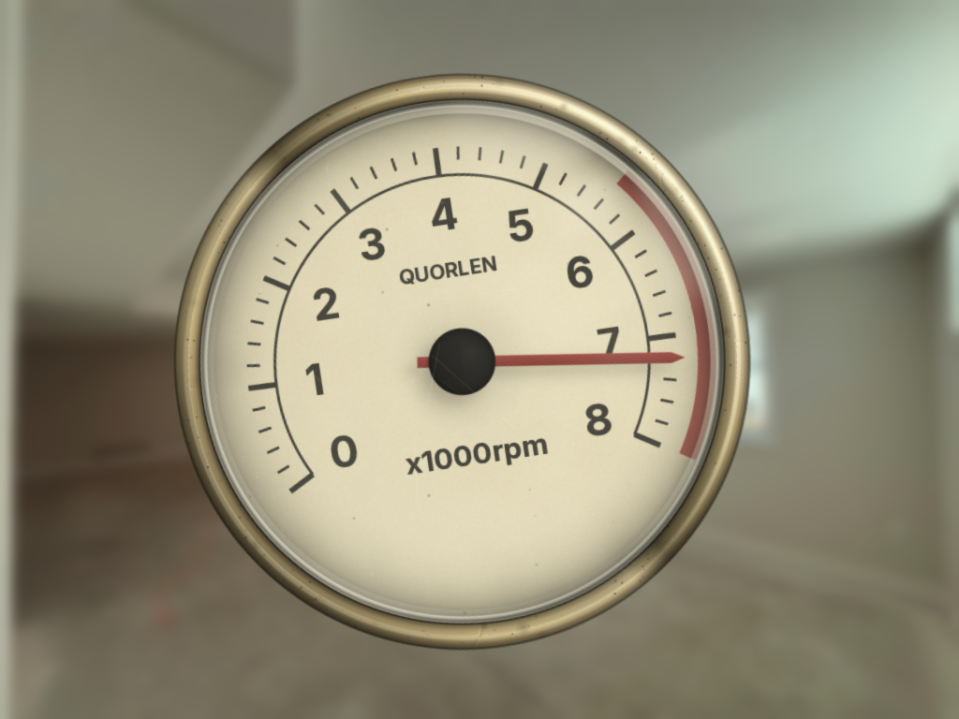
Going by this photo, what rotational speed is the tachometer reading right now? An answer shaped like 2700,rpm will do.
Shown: 7200,rpm
